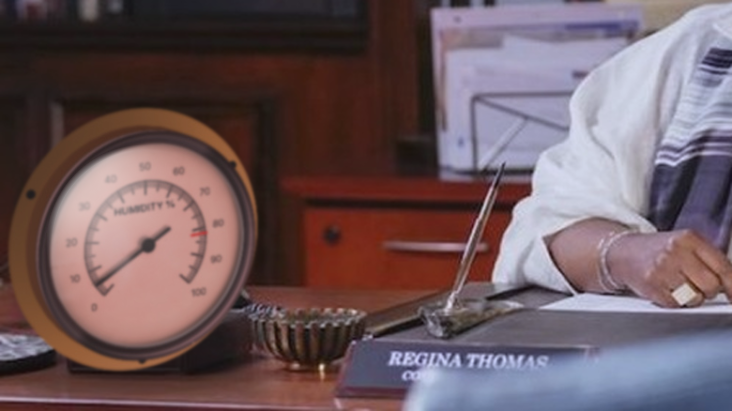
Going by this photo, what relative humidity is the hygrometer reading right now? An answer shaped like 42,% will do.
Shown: 5,%
